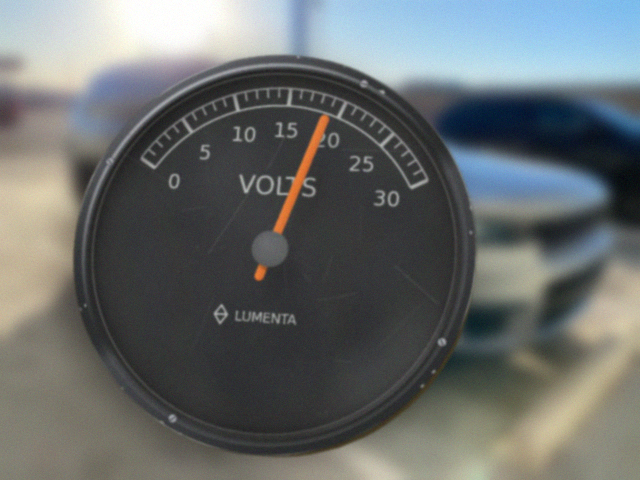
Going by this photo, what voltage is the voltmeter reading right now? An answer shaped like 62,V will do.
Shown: 19,V
